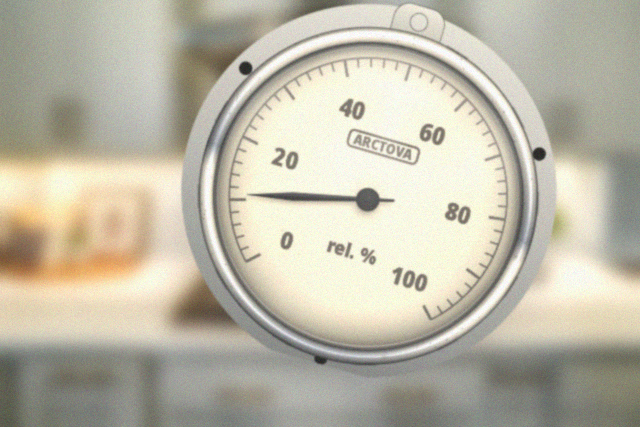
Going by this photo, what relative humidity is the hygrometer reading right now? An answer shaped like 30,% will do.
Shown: 11,%
